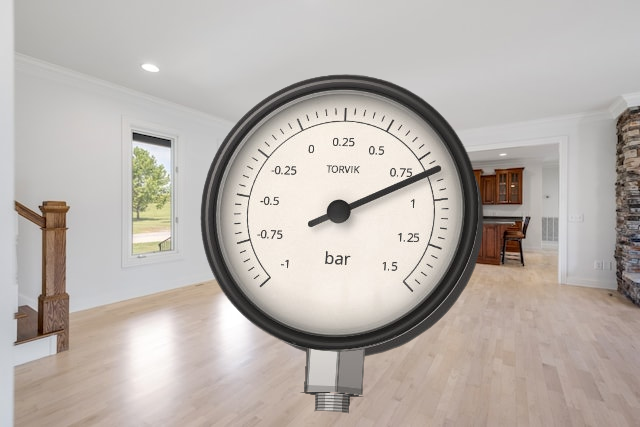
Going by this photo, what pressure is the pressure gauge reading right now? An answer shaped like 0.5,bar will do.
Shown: 0.85,bar
